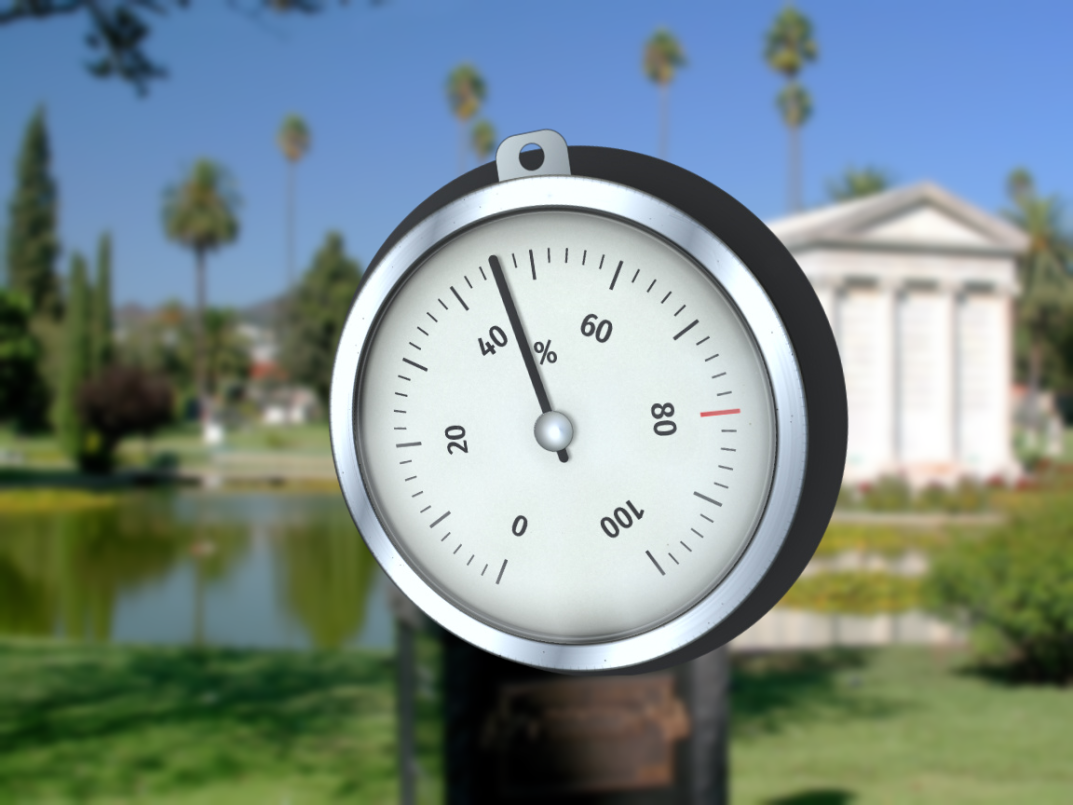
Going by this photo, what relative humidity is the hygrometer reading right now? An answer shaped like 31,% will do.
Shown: 46,%
